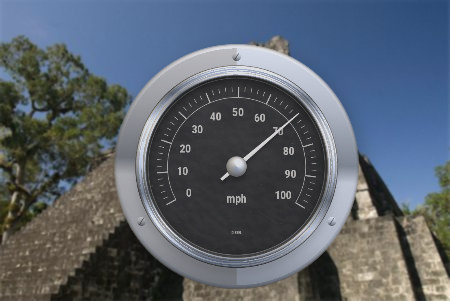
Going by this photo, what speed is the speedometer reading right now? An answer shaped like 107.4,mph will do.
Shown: 70,mph
